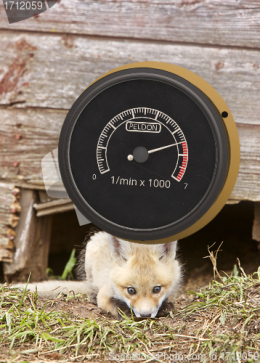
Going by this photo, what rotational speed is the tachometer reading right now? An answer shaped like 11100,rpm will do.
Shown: 5500,rpm
